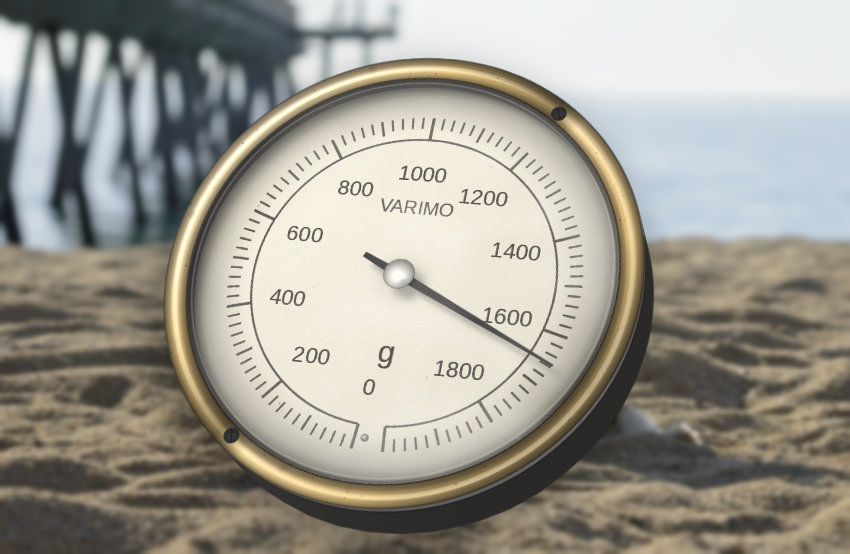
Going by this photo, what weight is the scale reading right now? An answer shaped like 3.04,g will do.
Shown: 1660,g
